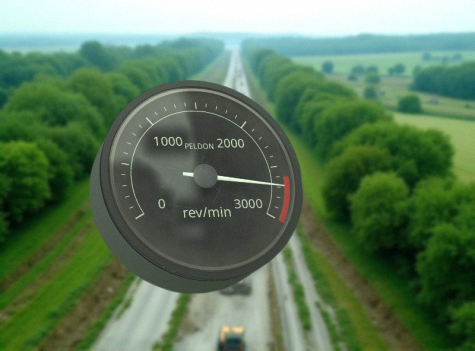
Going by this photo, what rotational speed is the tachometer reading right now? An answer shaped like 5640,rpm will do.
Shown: 2700,rpm
